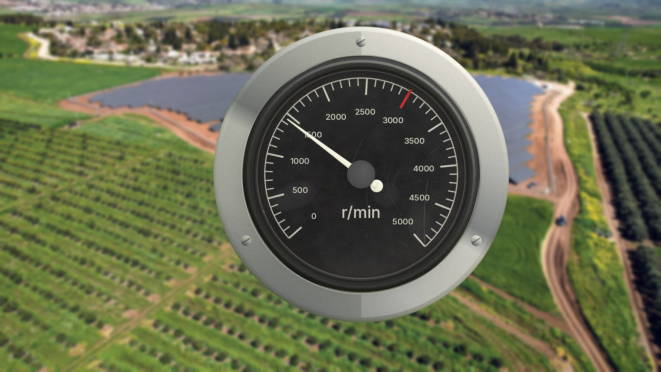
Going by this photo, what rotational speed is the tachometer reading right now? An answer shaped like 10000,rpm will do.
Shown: 1450,rpm
